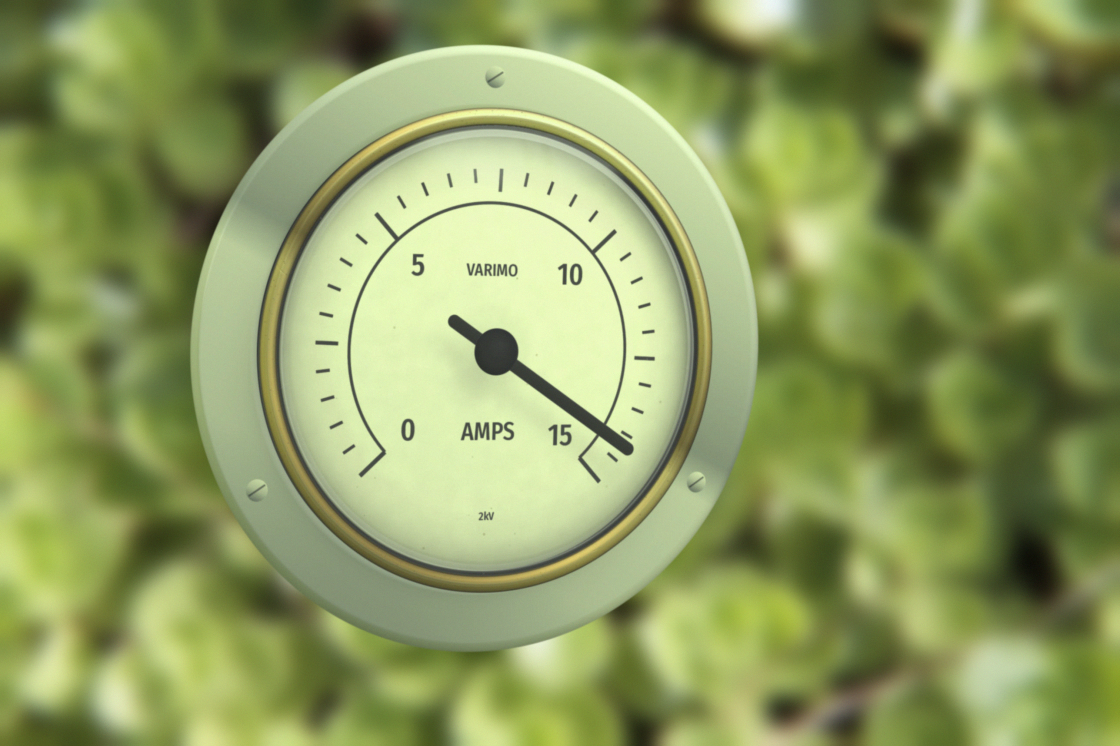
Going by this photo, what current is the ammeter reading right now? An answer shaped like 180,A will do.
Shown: 14.25,A
